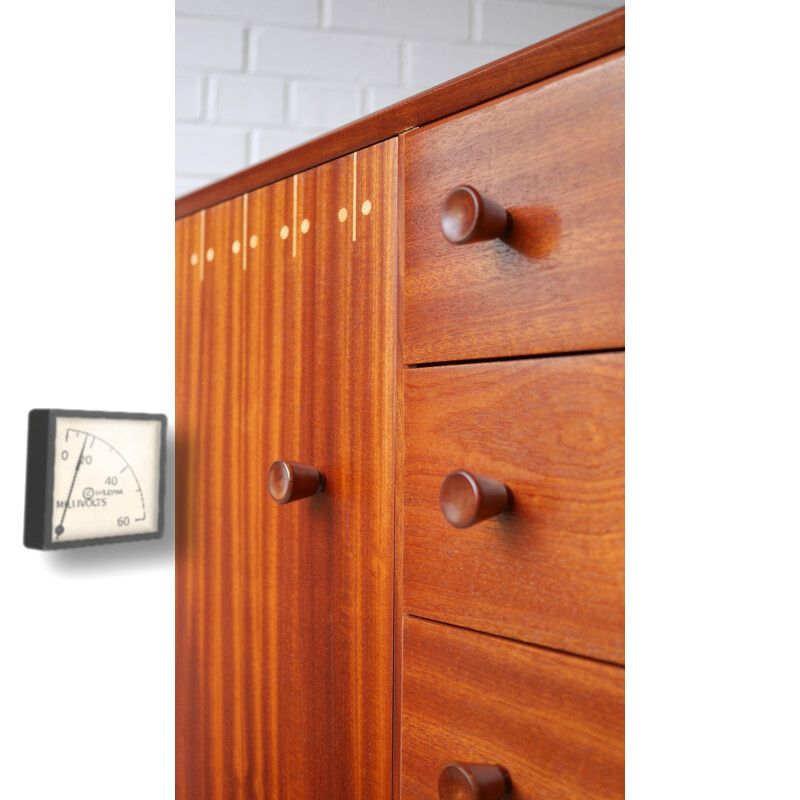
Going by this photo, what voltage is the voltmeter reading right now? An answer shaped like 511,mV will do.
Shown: 15,mV
